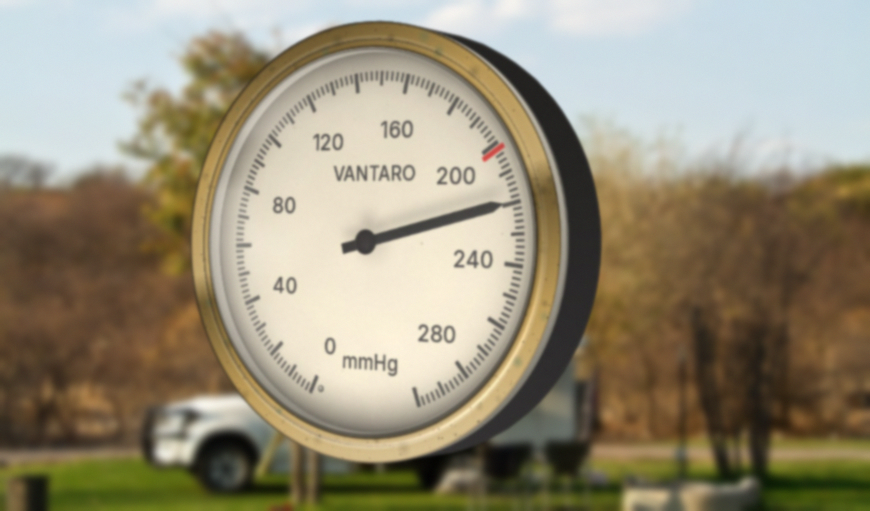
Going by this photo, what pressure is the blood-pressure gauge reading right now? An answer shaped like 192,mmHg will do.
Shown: 220,mmHg
